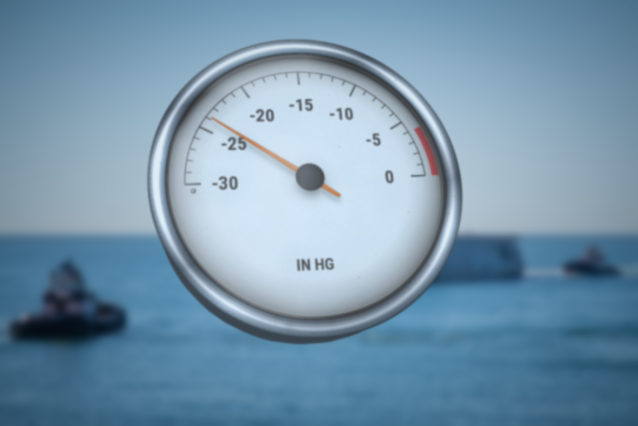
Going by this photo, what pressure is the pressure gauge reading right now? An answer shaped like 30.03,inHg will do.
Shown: -24,inHg
